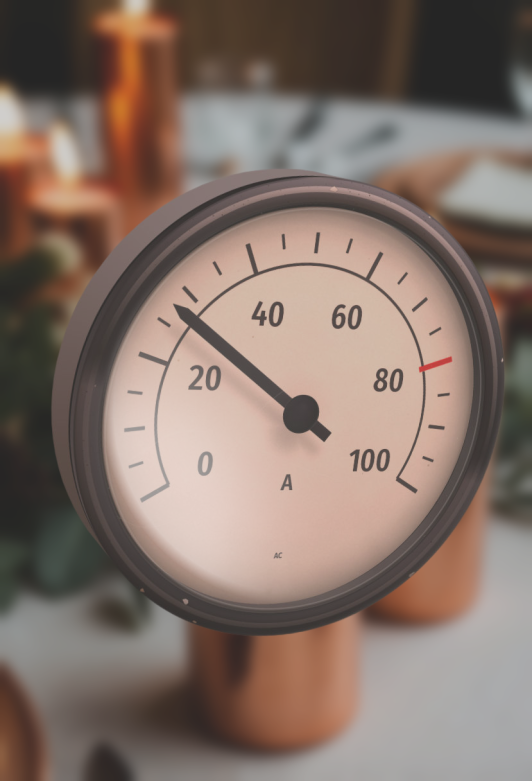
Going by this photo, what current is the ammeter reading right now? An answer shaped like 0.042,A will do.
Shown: 27.5,A
